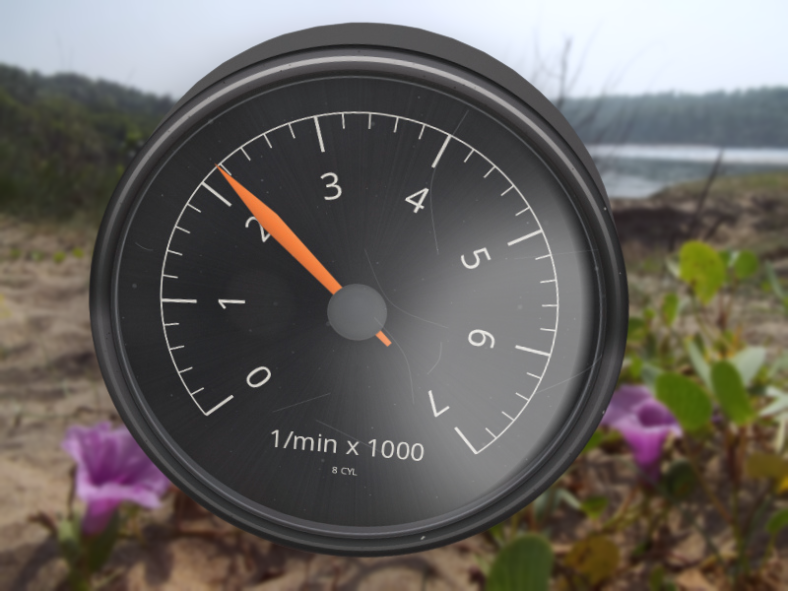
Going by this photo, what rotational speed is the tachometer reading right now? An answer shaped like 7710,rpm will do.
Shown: 2200,rpm
